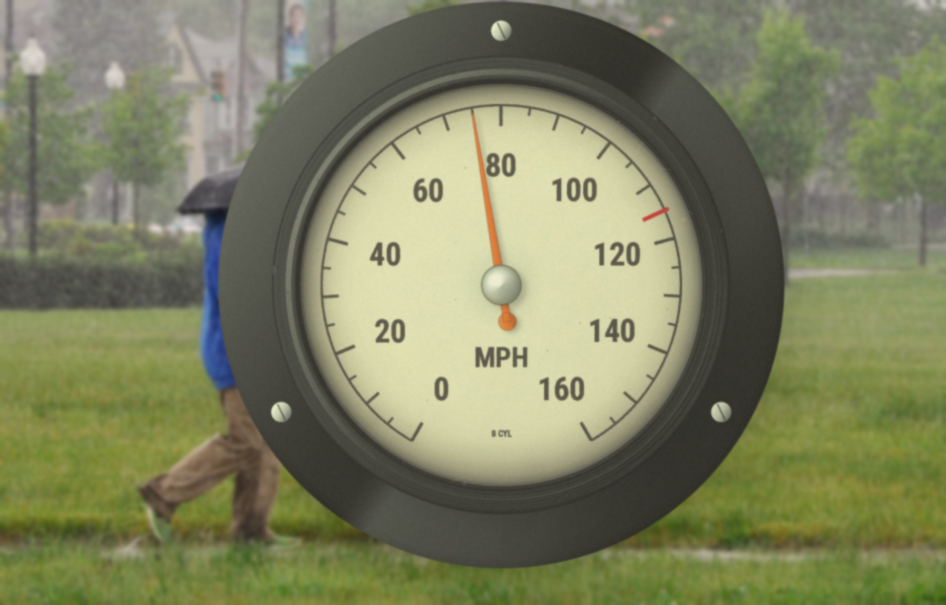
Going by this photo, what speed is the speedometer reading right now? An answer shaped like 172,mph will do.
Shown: 75,mph
